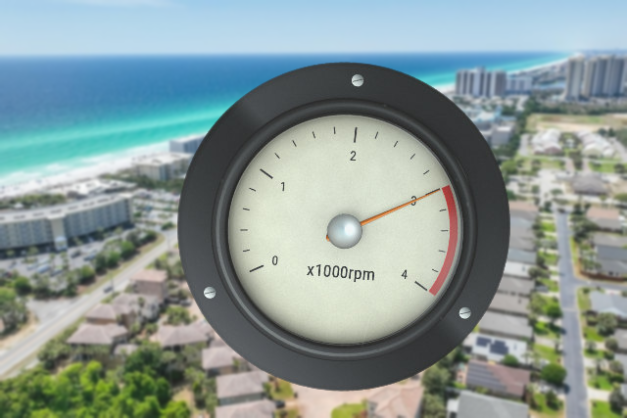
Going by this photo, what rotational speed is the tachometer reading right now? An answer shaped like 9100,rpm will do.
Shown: 3000,rpm
